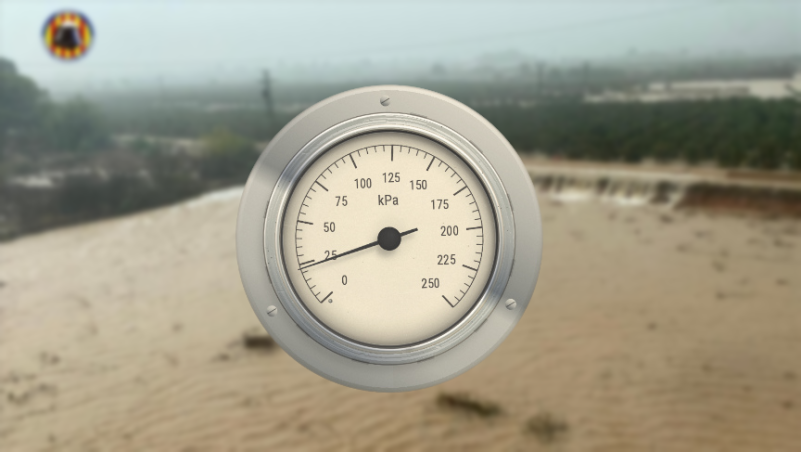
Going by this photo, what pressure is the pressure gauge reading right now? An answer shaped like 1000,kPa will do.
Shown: 22.5,kPa
